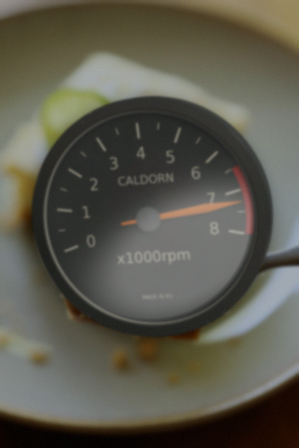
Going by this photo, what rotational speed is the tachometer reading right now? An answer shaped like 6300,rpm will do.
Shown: 7250,rpm
